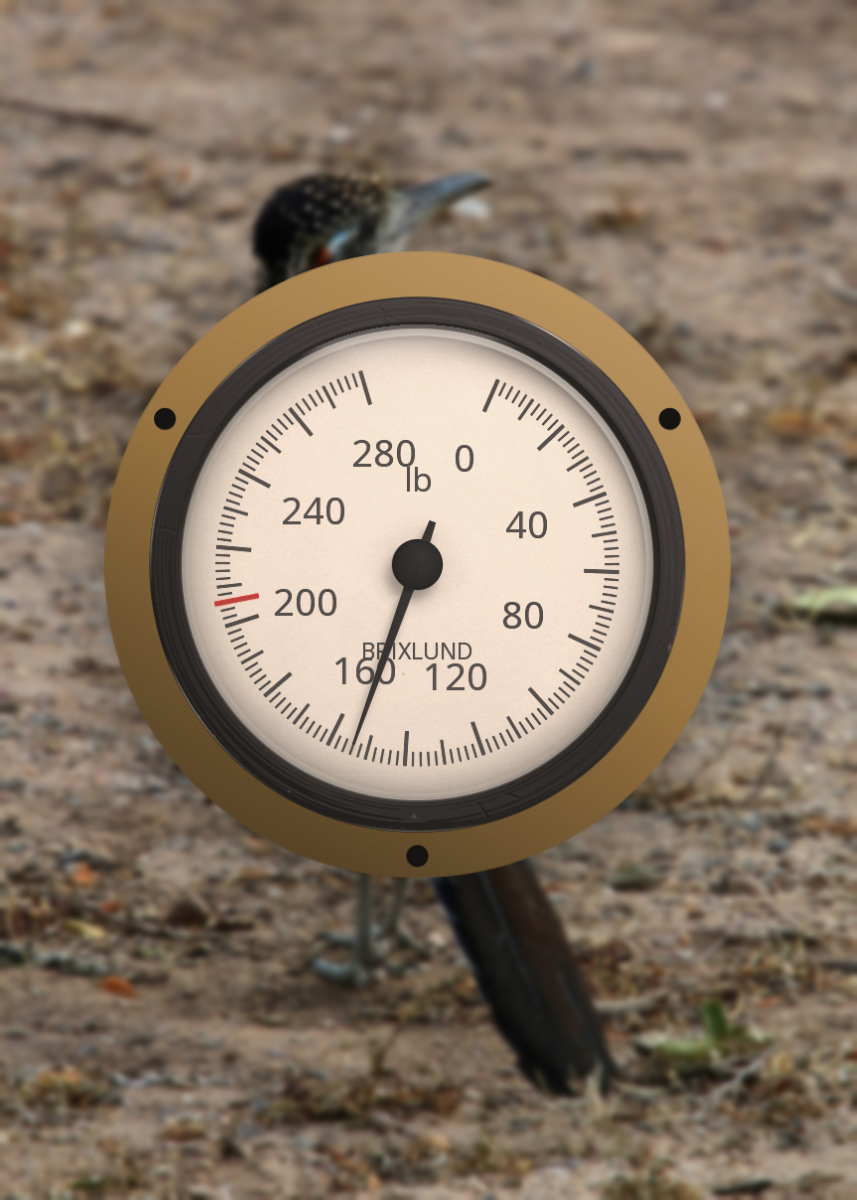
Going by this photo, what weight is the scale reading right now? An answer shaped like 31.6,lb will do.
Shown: 154,lb
